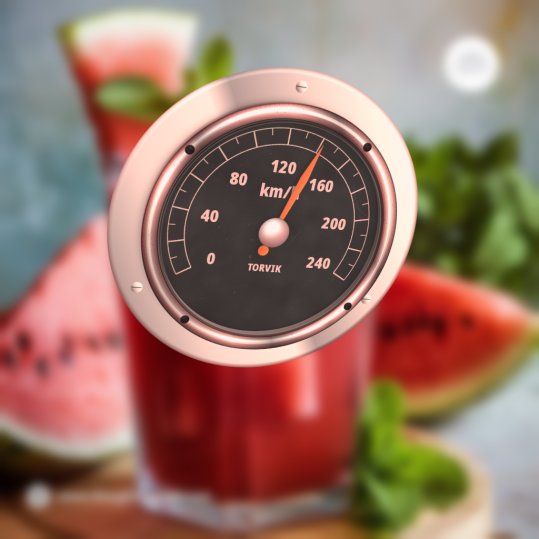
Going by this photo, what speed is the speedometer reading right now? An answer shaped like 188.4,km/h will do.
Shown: 140,km/h
